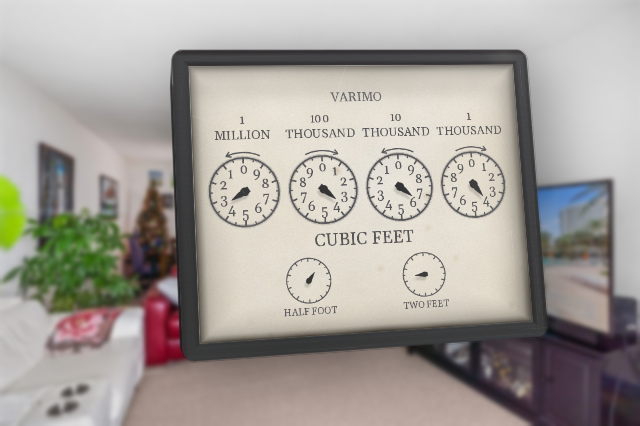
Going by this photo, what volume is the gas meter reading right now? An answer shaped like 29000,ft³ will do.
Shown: 336400,ft³
